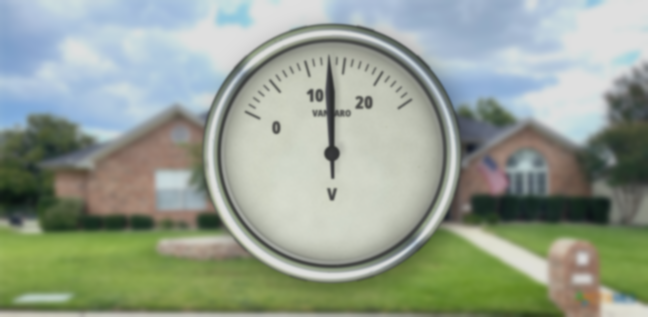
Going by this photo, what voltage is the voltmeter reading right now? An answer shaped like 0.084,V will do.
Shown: 13,V
